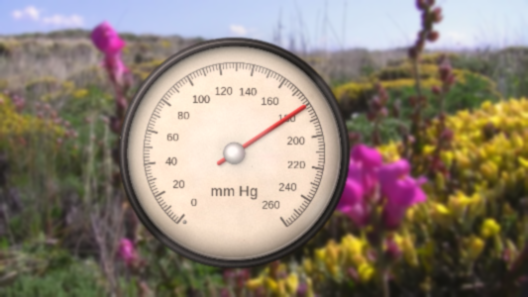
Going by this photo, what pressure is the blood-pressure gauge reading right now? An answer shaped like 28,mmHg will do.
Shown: 180,mmHg
